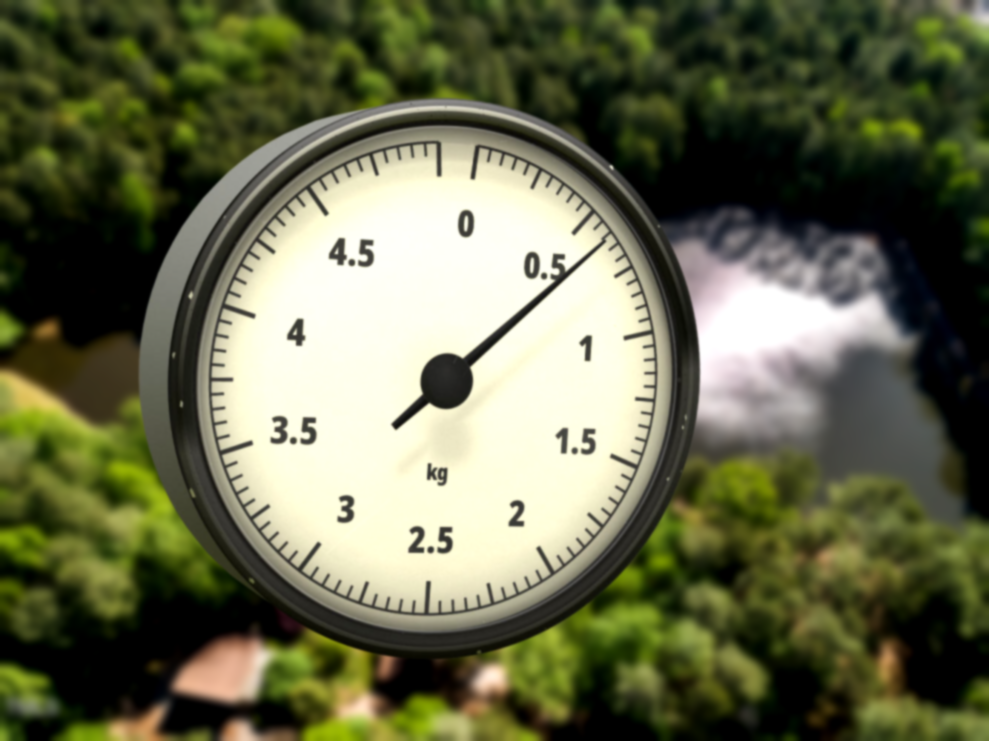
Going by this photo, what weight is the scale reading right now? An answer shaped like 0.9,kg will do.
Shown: 0.6,kg
